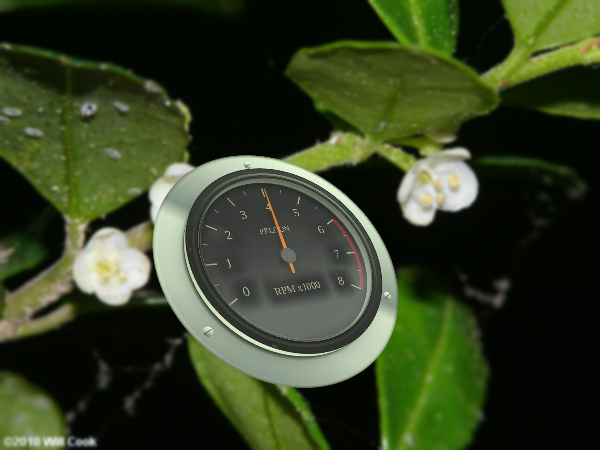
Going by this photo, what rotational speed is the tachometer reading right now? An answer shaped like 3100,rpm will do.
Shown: 4000,rpm
